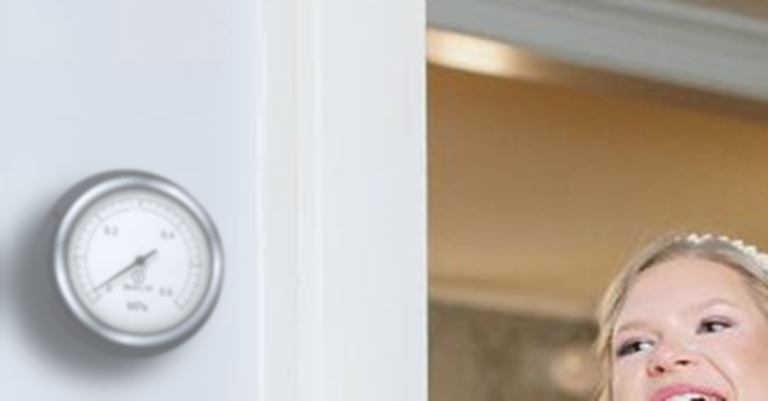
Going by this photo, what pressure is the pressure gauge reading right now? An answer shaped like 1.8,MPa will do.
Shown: 0.02,MPa
